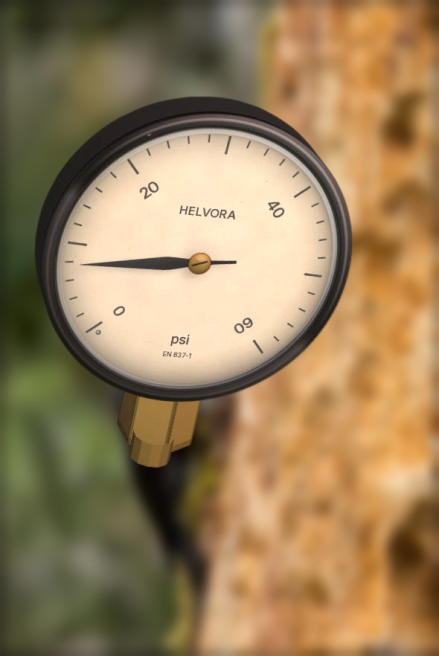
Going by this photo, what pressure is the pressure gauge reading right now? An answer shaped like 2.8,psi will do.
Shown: 8,psi
